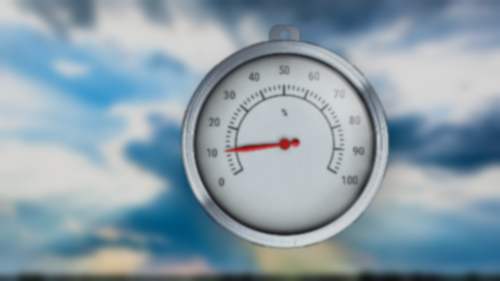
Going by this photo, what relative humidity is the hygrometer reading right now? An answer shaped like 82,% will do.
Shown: 10,%
